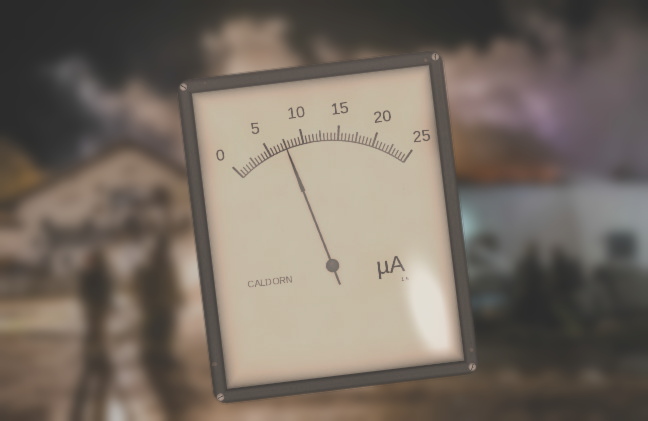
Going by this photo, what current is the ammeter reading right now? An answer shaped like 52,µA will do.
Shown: 7.5,µA
